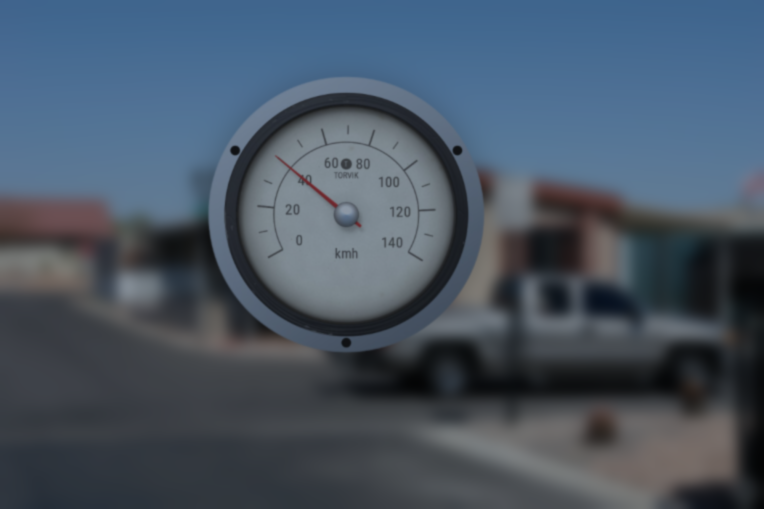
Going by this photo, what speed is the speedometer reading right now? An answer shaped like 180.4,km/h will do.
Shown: 40,km/h
